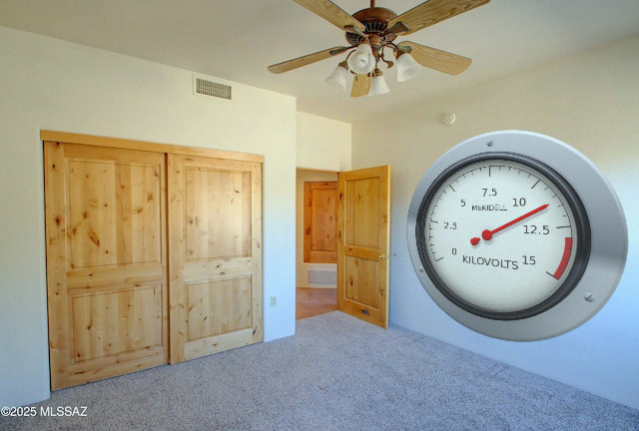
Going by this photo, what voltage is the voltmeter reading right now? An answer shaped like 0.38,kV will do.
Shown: 11.25,kV
